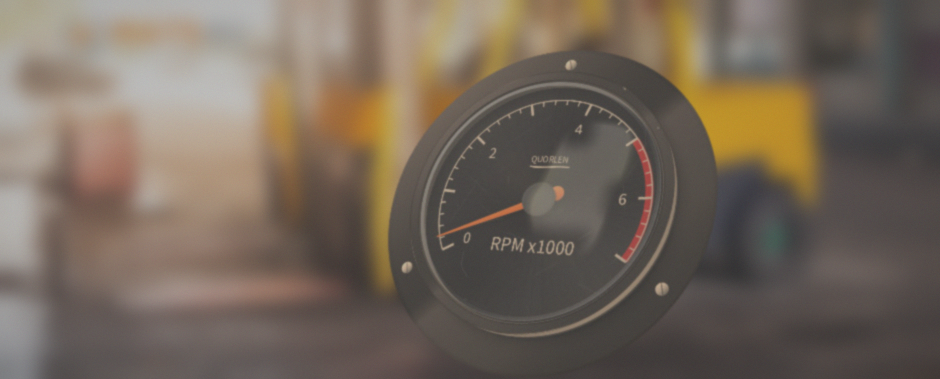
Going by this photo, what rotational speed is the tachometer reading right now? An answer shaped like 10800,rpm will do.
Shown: 200,rpm
